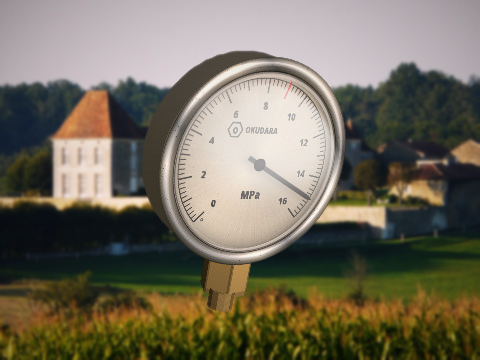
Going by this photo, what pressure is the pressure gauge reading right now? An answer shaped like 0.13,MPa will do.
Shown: 15,MPa
